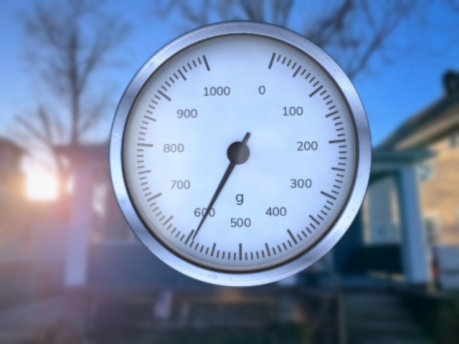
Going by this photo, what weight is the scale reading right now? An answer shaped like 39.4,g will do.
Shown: 590,g
